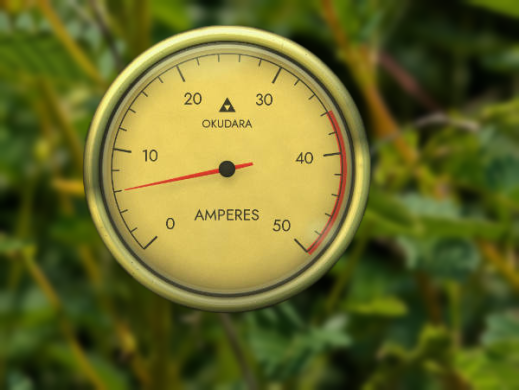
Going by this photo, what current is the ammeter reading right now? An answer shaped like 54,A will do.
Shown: 6,A
